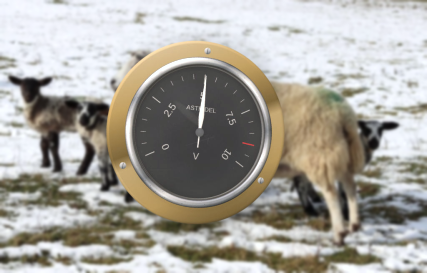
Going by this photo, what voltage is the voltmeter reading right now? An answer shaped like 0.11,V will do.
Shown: 5,V
